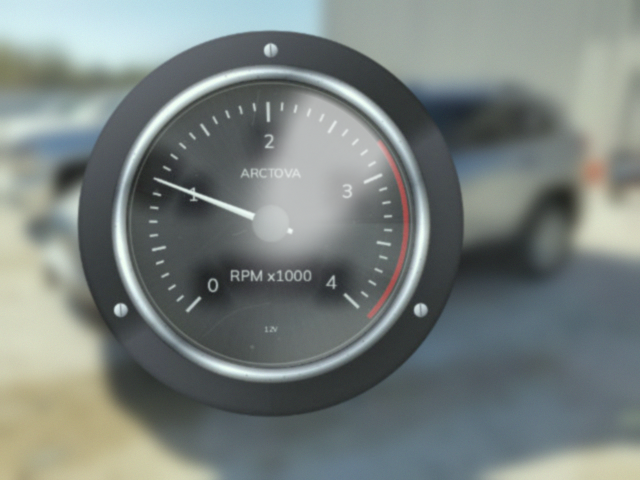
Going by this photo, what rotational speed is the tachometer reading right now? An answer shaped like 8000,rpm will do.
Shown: 1000,rpm
